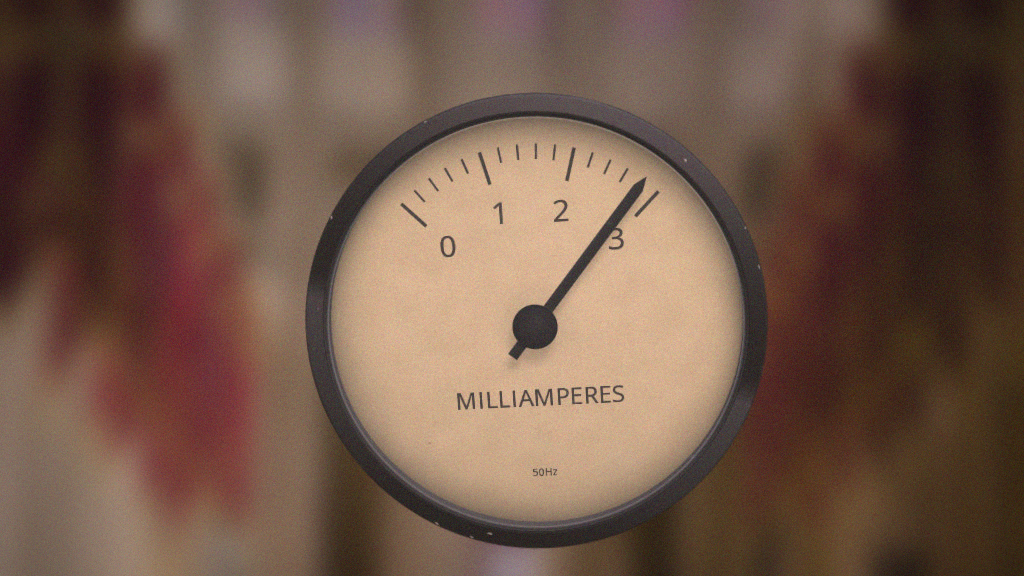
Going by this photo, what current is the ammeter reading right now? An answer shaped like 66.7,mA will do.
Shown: 2.8,mA
